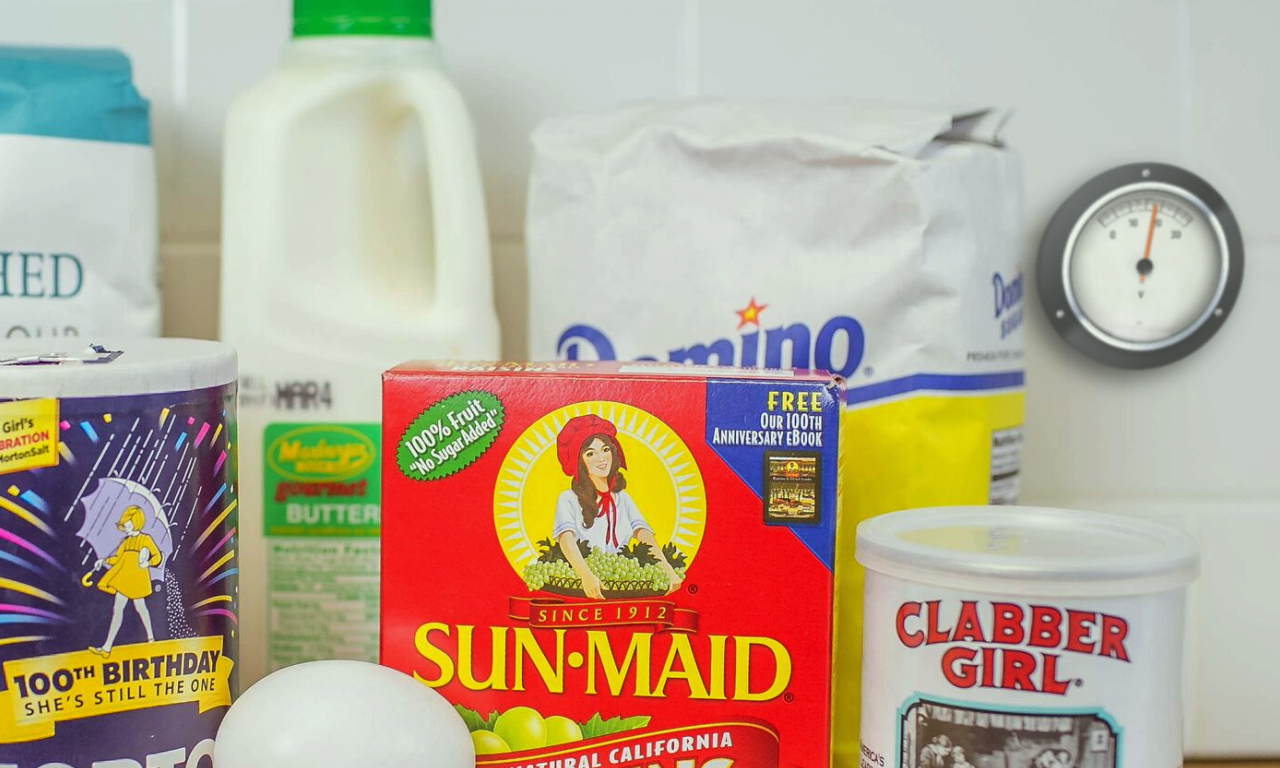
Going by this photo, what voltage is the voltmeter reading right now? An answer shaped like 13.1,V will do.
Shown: 17.5,V
